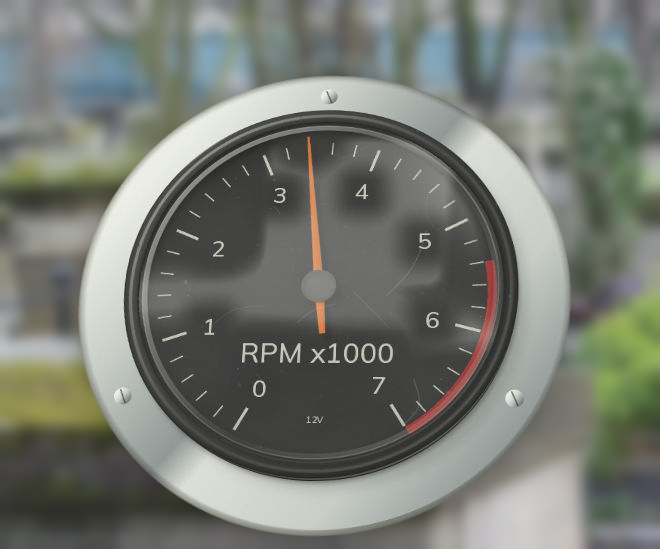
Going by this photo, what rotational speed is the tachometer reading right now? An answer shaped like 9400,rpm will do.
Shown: 3400,rpm
